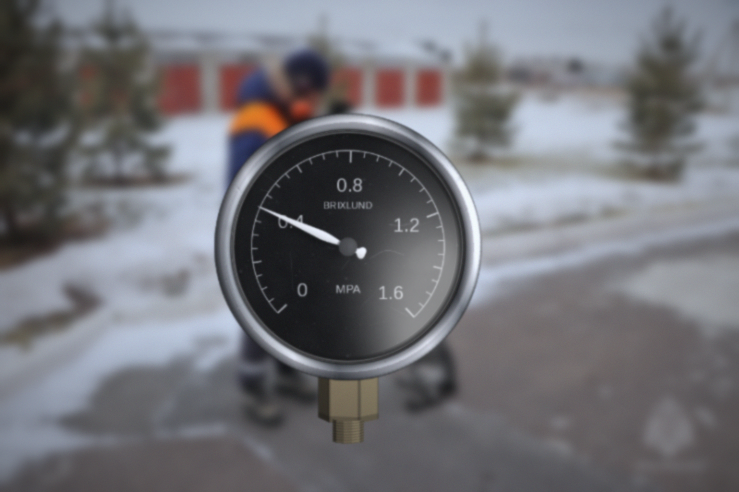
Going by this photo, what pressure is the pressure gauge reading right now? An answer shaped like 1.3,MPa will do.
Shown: 0.4,MPa
